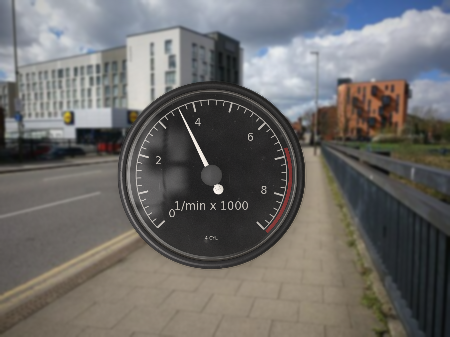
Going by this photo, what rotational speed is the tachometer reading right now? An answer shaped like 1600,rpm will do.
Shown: 3600,rpm
